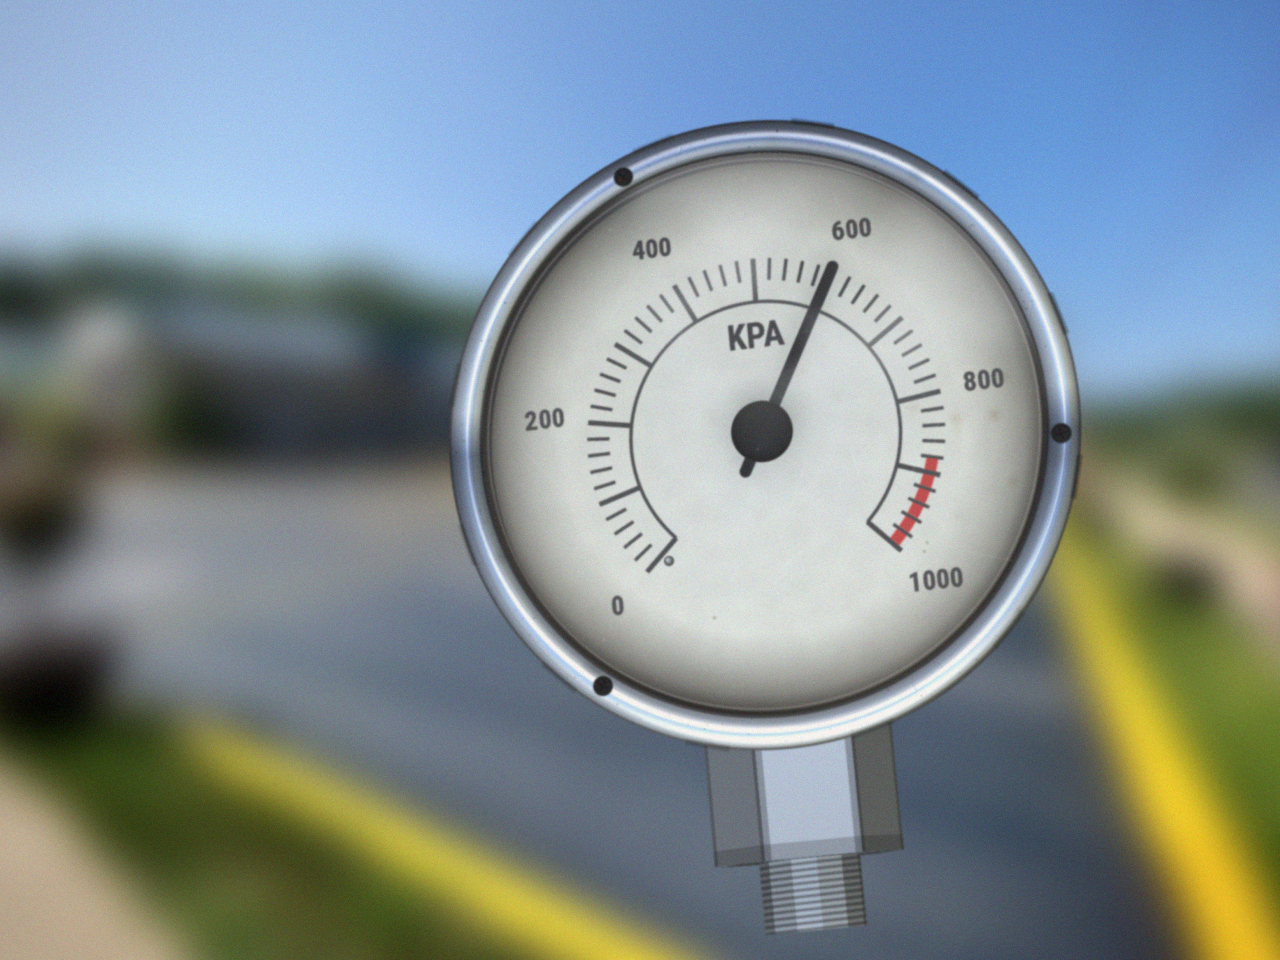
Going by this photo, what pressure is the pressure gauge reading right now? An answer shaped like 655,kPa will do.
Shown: 600,kPa
